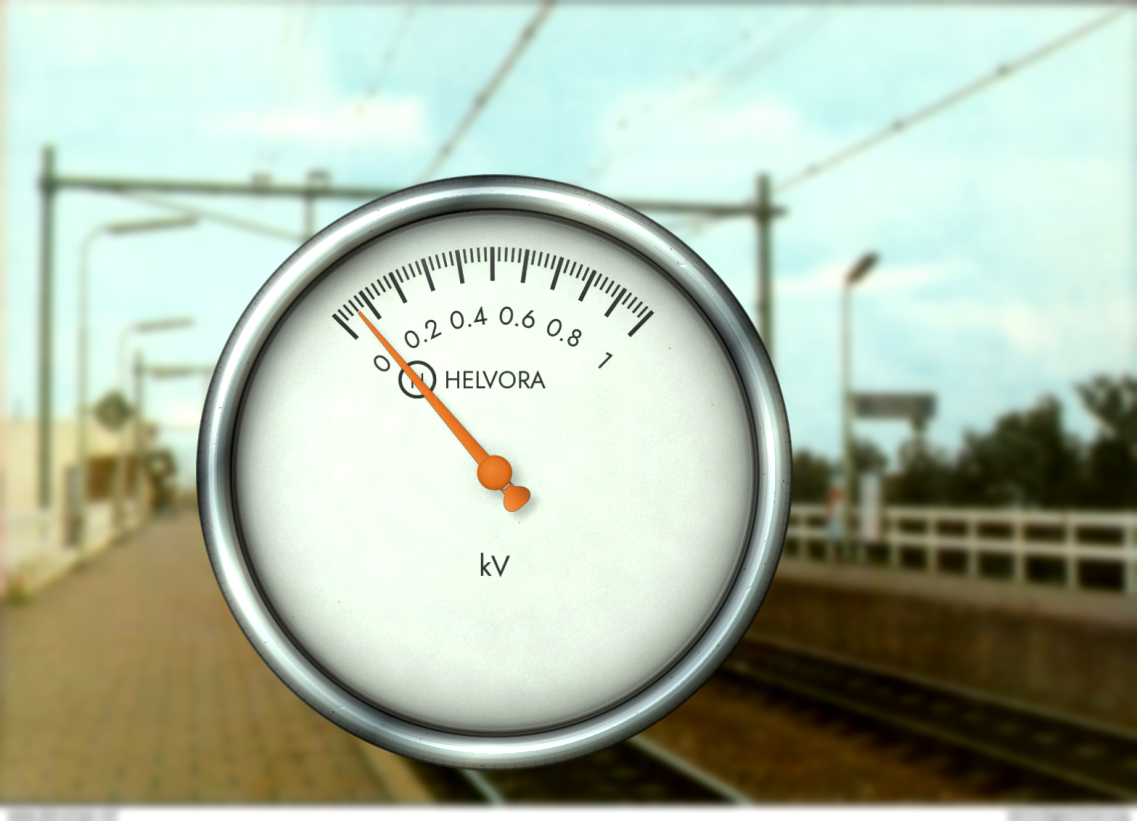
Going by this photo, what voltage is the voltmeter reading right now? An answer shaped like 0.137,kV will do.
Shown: 0.06,kV
